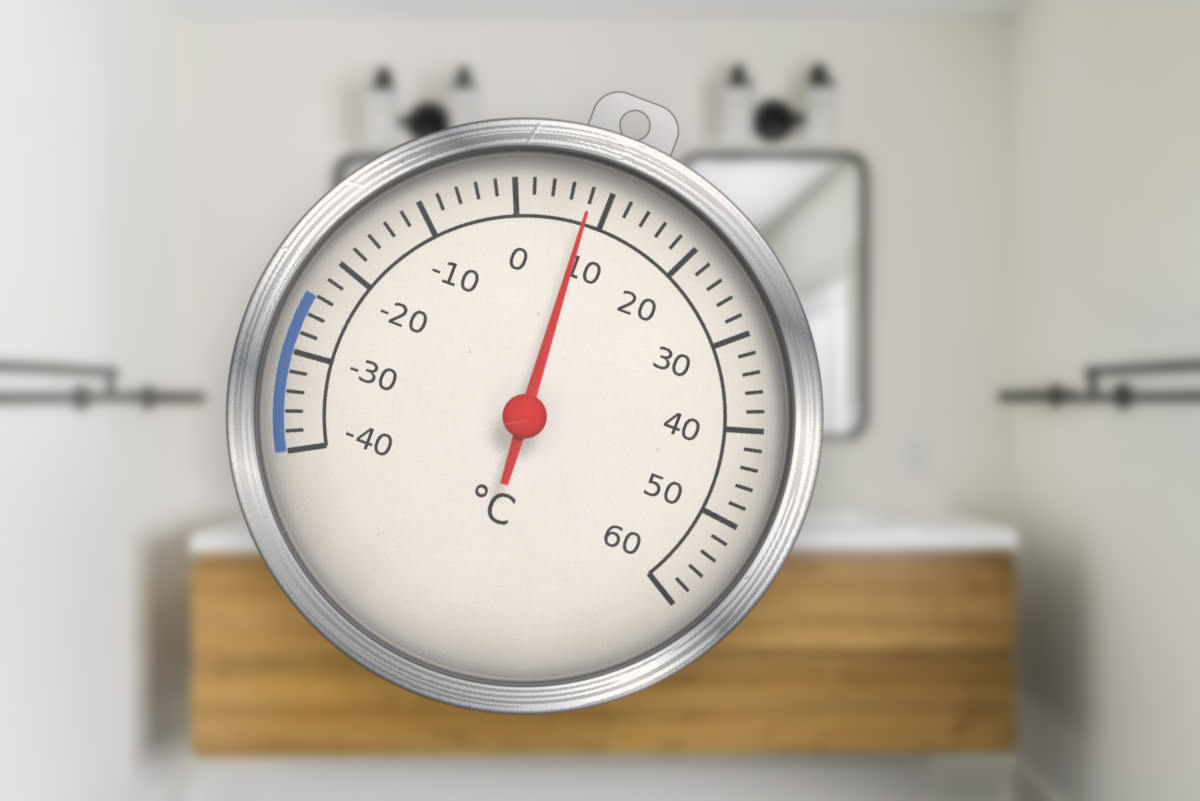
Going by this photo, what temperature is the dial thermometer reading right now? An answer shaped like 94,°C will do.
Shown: 8,°C
